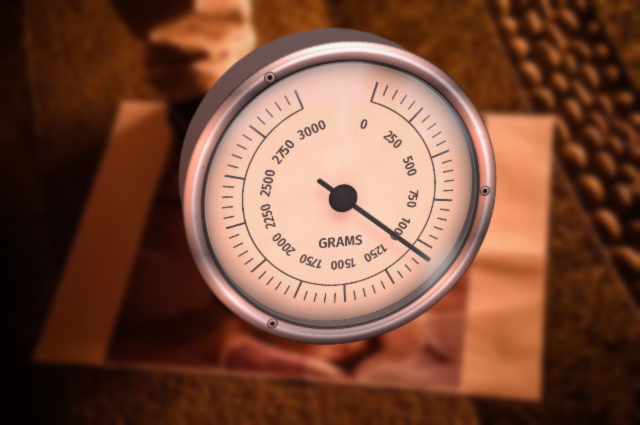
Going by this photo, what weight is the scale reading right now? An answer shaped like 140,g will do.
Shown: 1050,g
